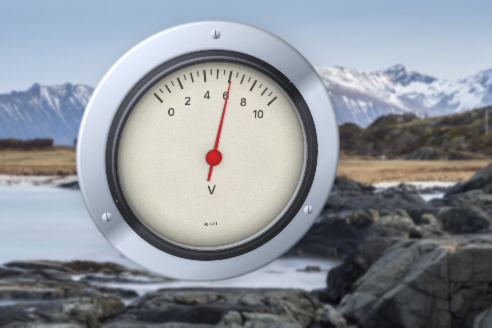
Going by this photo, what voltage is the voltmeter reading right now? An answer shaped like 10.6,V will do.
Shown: 6,V
